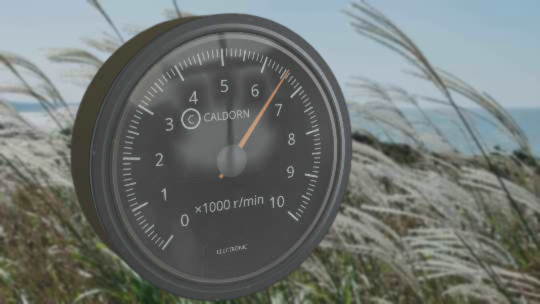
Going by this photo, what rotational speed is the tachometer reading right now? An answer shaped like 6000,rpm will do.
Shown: 6500,rpm
